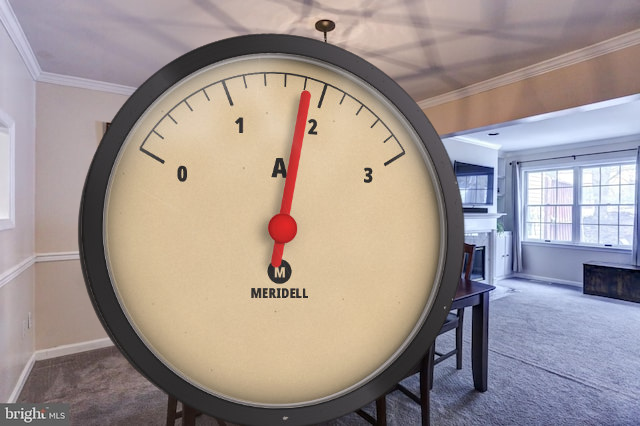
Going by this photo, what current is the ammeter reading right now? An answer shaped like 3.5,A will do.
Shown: 1.8,A
